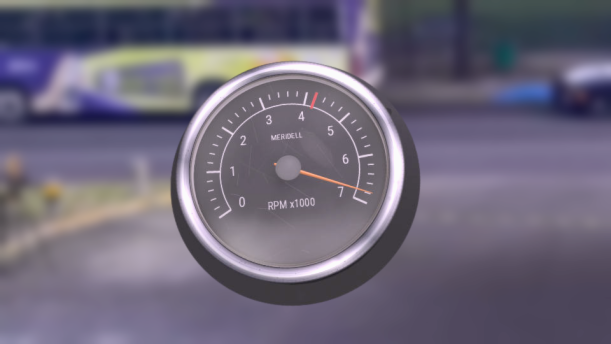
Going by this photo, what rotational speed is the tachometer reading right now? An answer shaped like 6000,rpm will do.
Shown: 6800,rpm
